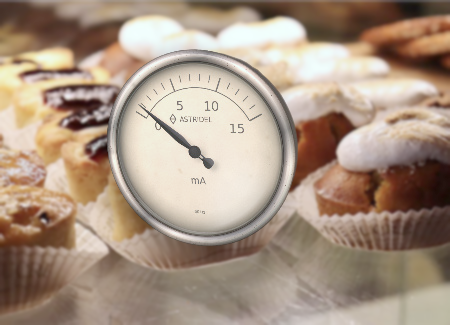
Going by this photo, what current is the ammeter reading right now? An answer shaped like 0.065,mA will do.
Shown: 1,mA
